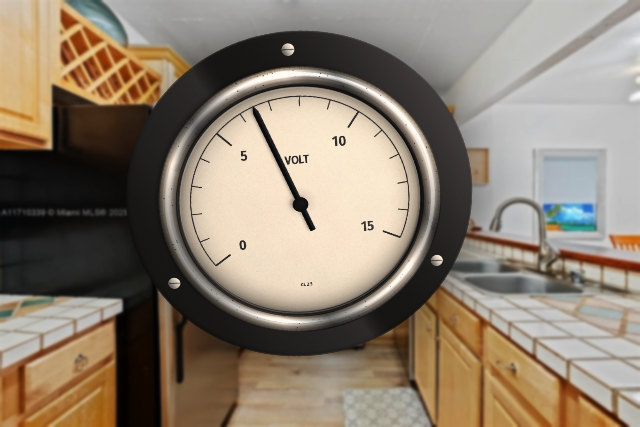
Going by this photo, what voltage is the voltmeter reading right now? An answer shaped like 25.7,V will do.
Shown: 6.5,V
